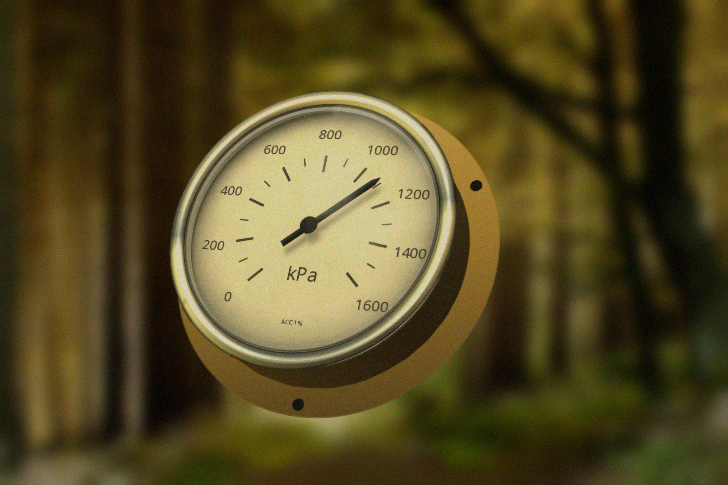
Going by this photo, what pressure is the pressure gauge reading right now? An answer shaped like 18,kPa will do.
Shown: 1100,kPa
